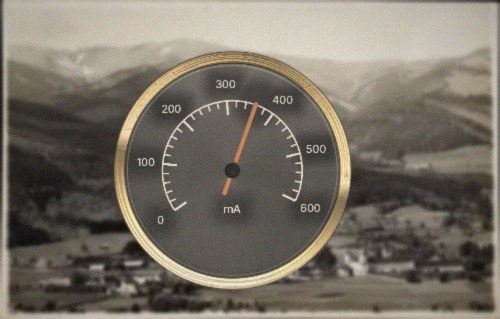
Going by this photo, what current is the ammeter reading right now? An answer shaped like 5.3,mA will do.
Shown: 360,mA
